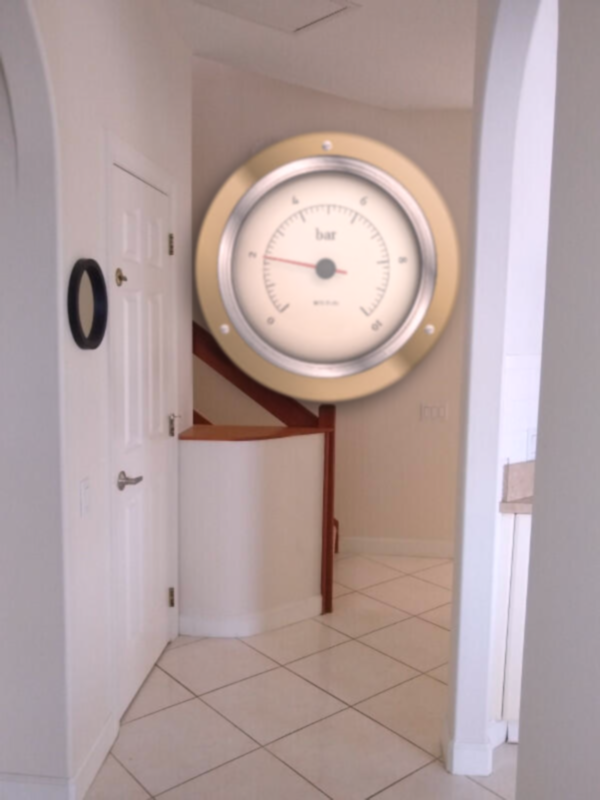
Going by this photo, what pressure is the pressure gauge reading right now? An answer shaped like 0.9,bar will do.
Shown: 2,bar
